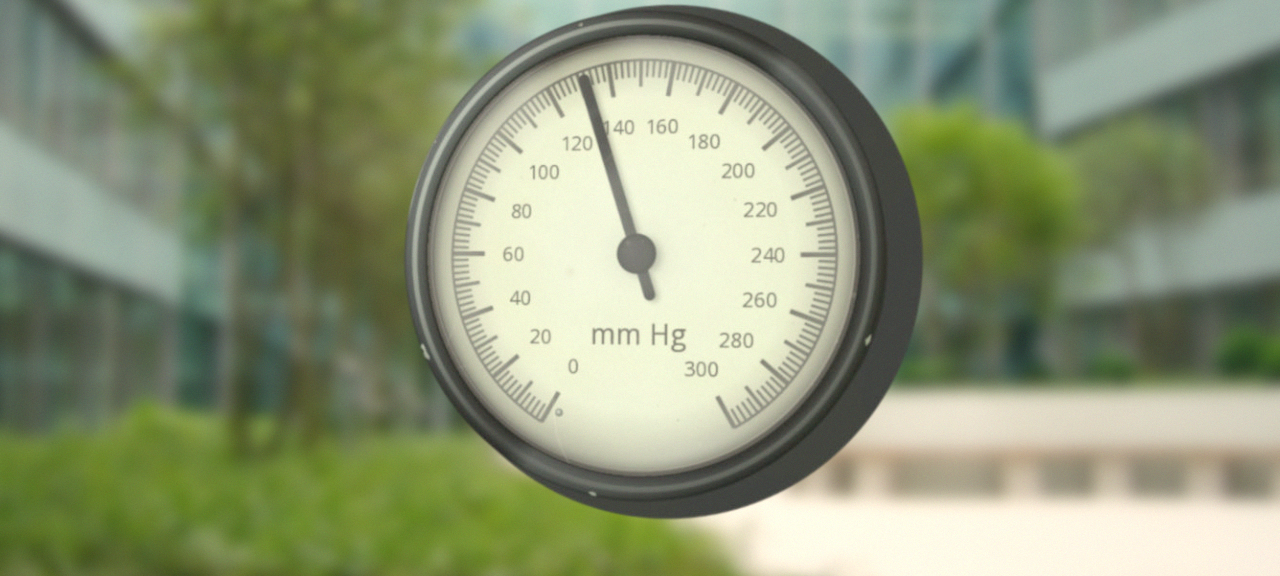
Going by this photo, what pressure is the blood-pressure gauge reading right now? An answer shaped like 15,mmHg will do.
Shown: 132,mmHg
